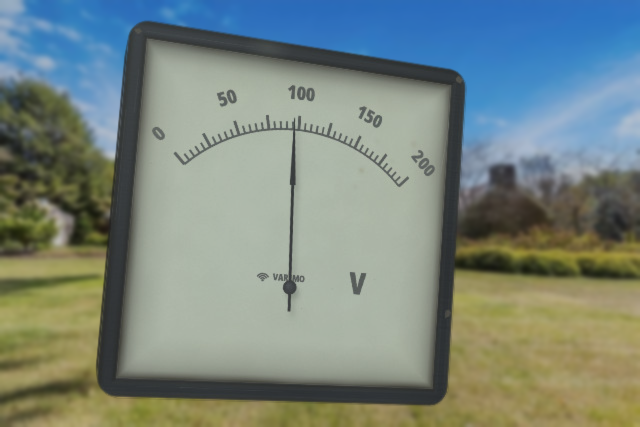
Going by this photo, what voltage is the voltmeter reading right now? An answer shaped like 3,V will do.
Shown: 95,V
